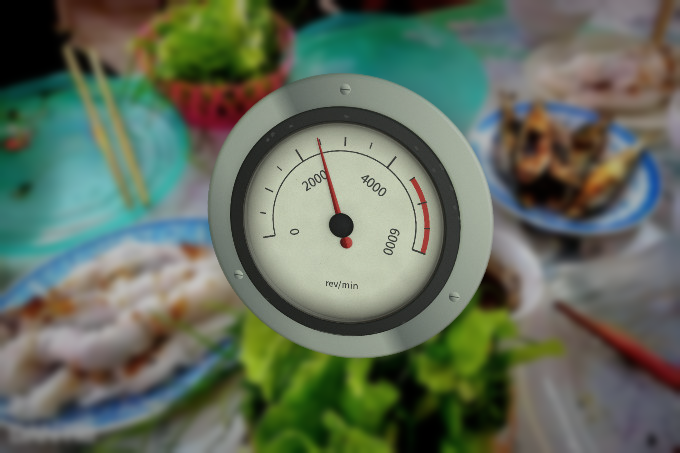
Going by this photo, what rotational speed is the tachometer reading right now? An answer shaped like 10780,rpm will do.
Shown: 2500,rpm
